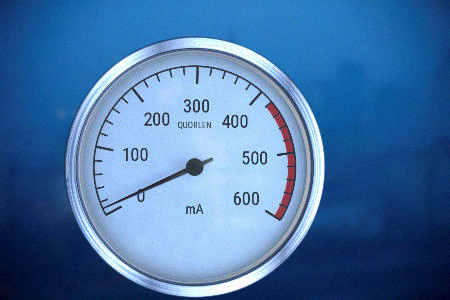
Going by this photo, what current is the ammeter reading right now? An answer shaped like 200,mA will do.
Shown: 10,mA
